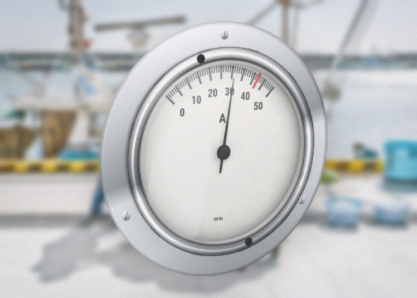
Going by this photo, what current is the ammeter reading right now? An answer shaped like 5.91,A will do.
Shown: 30,A
